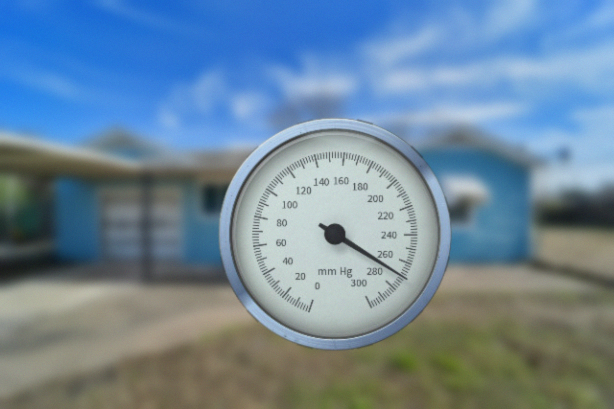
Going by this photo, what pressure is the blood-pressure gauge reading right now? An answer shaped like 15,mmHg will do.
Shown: 270,mmHg
